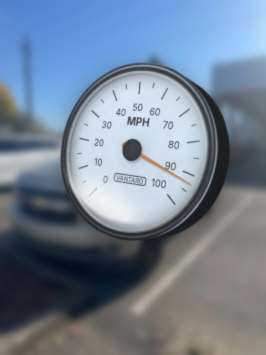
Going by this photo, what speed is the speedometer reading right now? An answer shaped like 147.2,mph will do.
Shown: 92.5,mph
